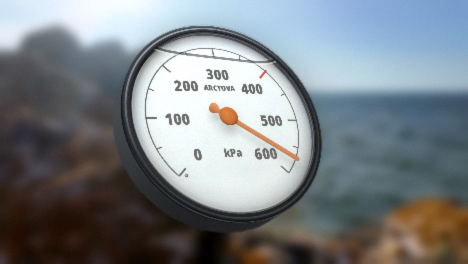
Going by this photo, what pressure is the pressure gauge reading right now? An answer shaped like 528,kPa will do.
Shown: 575,kPa
